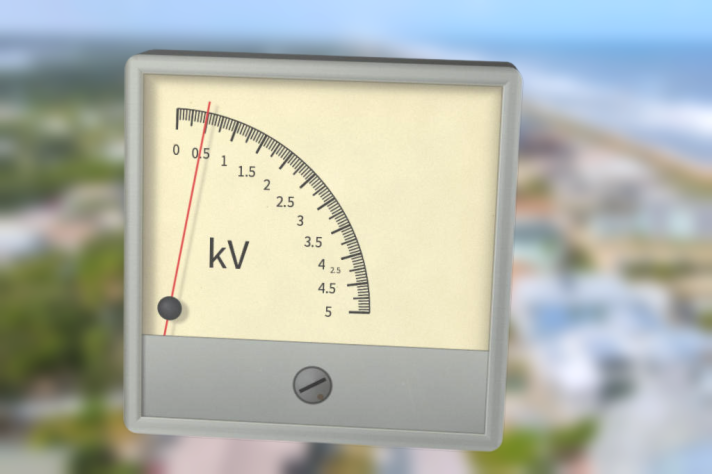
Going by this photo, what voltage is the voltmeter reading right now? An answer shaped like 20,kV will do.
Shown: 0.5,kV
